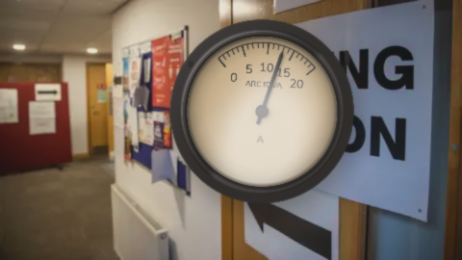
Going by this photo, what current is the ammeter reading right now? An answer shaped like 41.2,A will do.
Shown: 13,A
